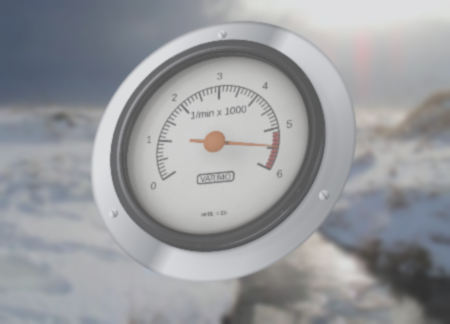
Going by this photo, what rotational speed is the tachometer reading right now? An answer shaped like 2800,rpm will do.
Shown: 5500,rpm
